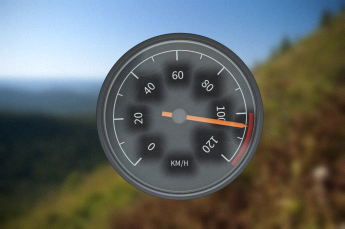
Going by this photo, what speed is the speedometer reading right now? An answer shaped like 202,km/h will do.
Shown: 105,km/h
